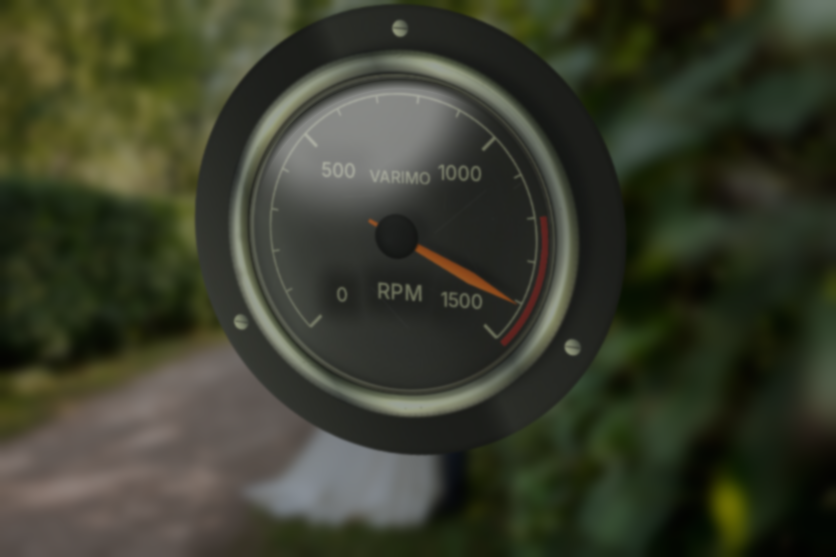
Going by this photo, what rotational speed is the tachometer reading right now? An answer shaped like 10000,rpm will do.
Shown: 1400,rpm
